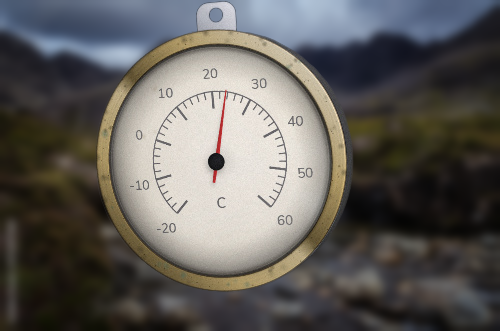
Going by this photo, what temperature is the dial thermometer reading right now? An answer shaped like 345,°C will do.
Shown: 24,°C
